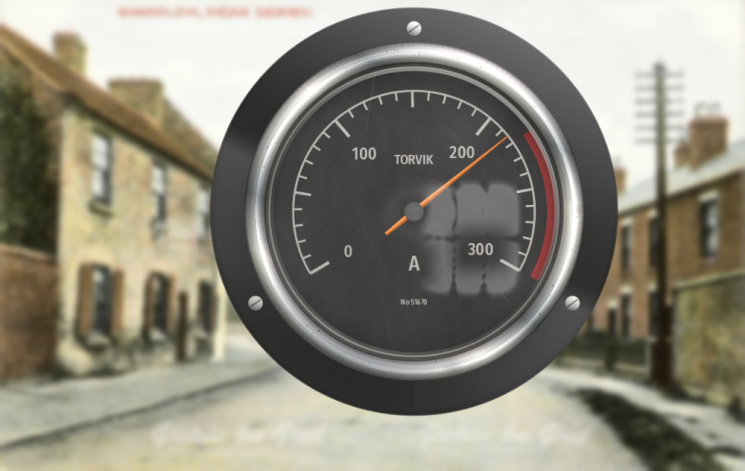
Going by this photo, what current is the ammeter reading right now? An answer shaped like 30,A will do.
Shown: 215,A
